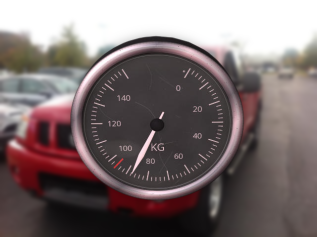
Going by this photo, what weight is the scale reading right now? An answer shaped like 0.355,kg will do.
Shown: 88,kg
